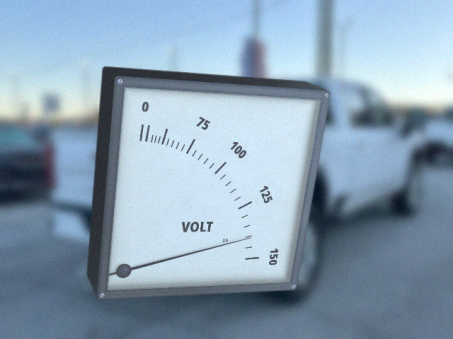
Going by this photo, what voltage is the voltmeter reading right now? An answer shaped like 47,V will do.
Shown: 140,V
